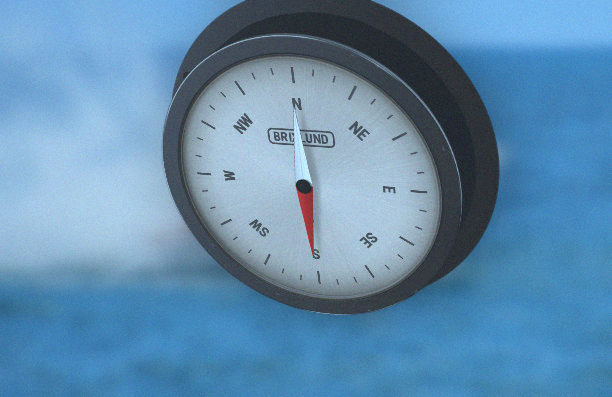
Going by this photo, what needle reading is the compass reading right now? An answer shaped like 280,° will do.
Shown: 180,°
